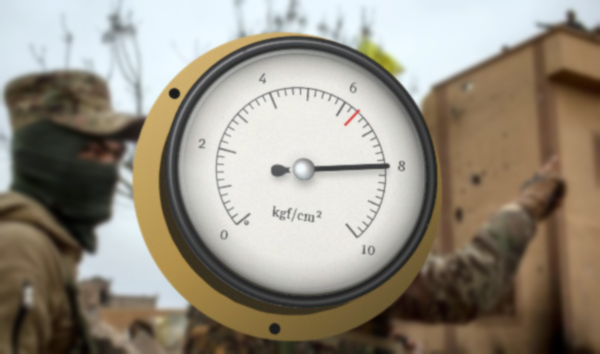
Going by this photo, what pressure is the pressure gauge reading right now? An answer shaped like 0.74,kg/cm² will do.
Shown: 8,kg/cm²
